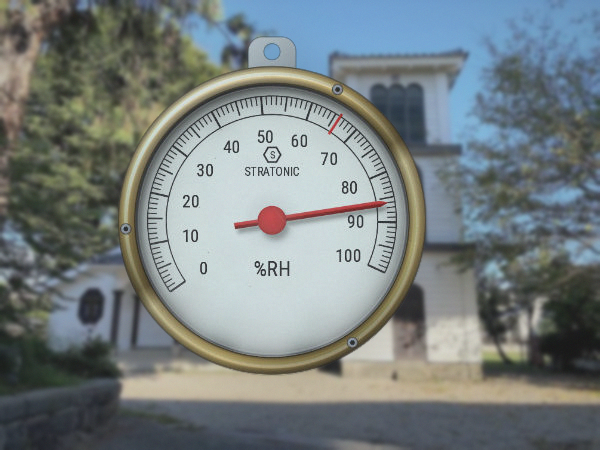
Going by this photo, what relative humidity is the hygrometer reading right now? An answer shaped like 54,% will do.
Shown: 86,%
